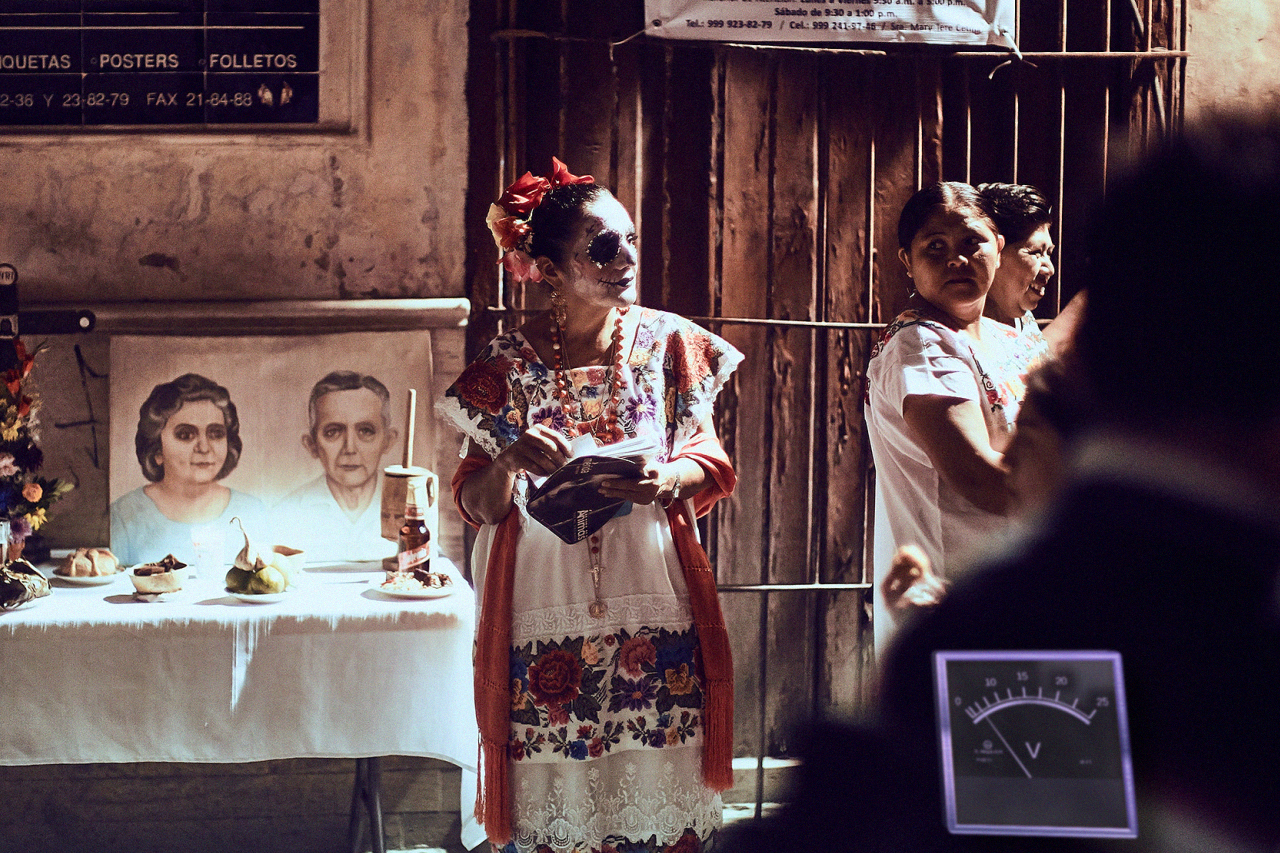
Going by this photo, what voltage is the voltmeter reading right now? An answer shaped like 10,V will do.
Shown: 5,V
